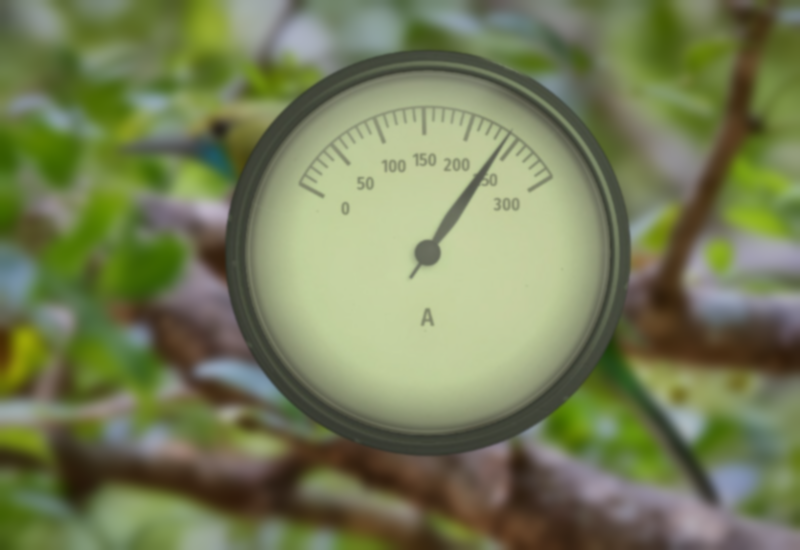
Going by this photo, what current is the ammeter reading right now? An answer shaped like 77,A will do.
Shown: 240,A
